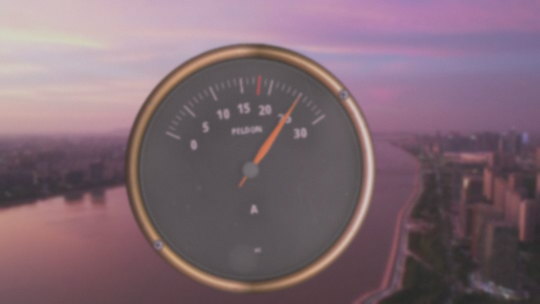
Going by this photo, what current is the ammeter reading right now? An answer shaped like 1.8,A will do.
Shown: 25,A
